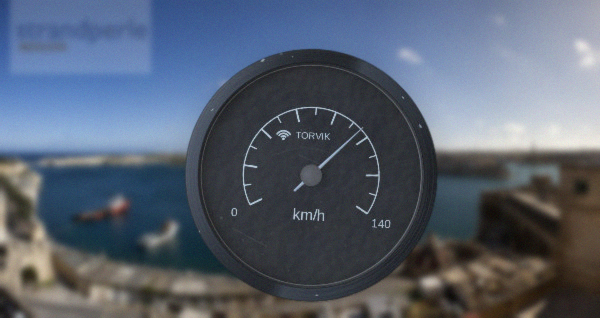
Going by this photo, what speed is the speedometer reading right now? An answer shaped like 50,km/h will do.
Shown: 95,km/h
